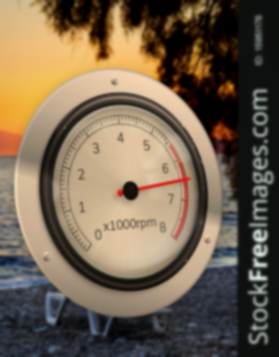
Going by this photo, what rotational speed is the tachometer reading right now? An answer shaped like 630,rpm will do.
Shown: 6500,rpm
